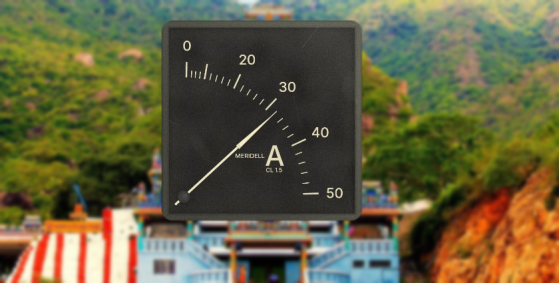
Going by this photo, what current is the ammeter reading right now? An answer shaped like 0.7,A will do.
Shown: 32,A
